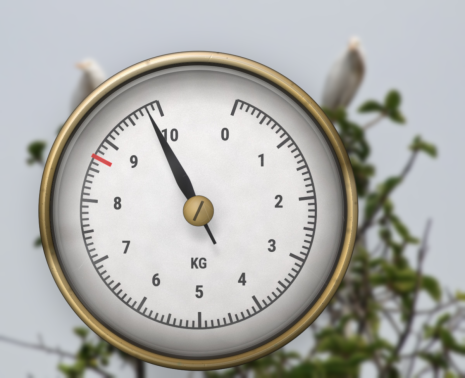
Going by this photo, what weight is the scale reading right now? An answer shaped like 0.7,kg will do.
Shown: 9.8,kg
